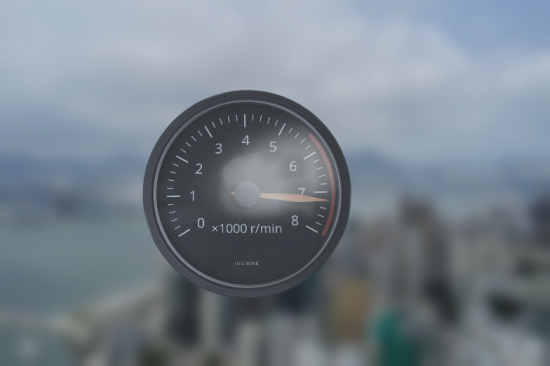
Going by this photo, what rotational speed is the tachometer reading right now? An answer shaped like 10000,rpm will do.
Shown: 7200,rpm
